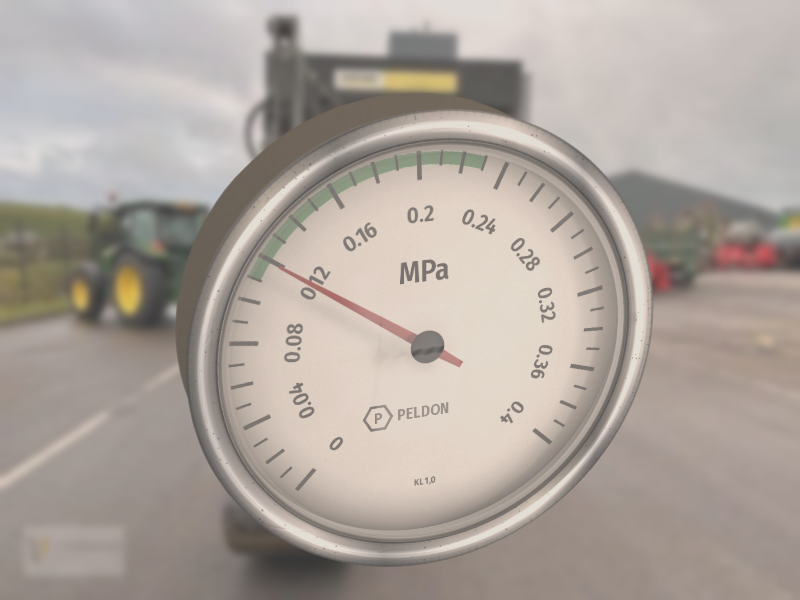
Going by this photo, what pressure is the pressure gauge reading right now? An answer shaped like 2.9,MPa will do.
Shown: 0.12,MPa
